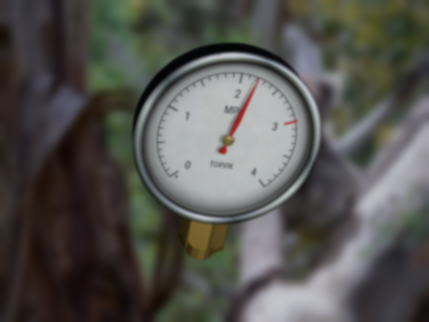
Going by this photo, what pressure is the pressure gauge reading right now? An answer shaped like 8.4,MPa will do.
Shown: 2.2,MPa
